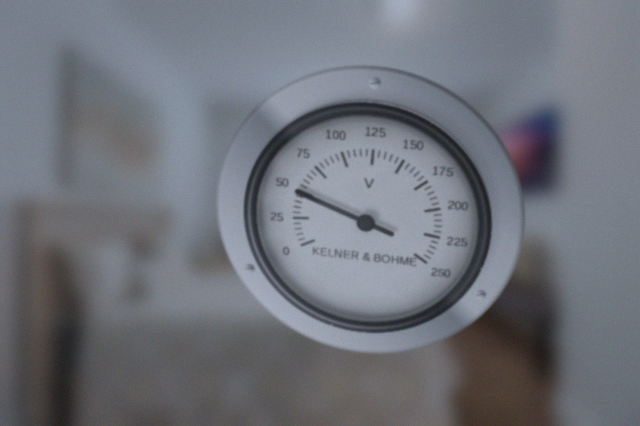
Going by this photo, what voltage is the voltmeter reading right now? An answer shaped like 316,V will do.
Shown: 50,V
